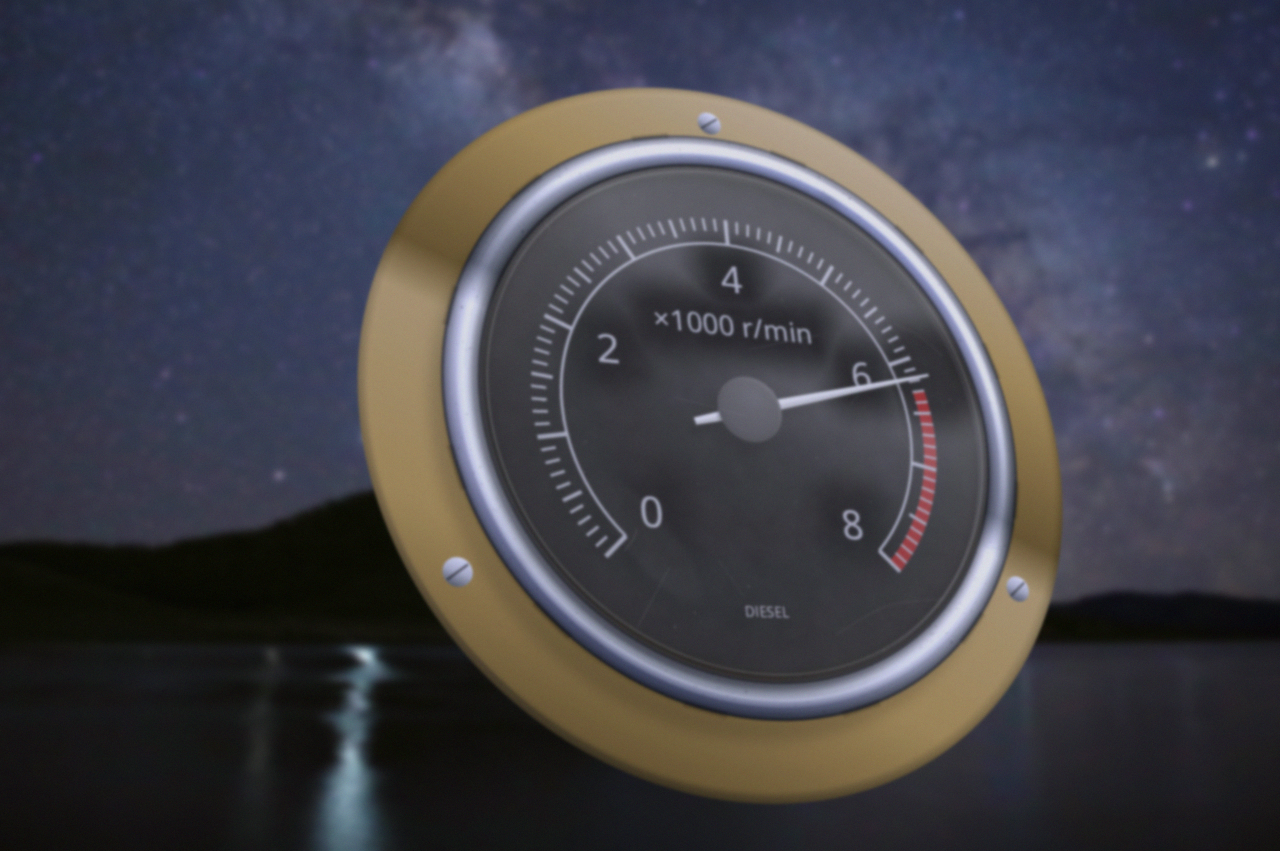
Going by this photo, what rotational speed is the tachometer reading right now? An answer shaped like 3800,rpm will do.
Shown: 6200,rpm
